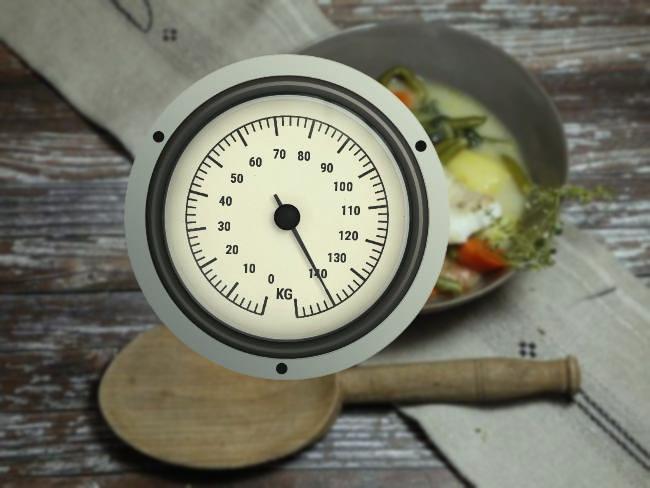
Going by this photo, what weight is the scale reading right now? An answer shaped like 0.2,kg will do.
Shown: 140,kg
